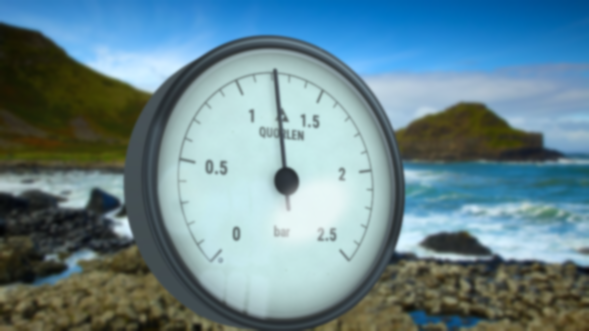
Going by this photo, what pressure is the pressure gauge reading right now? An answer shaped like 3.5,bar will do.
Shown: 1.2,bar
